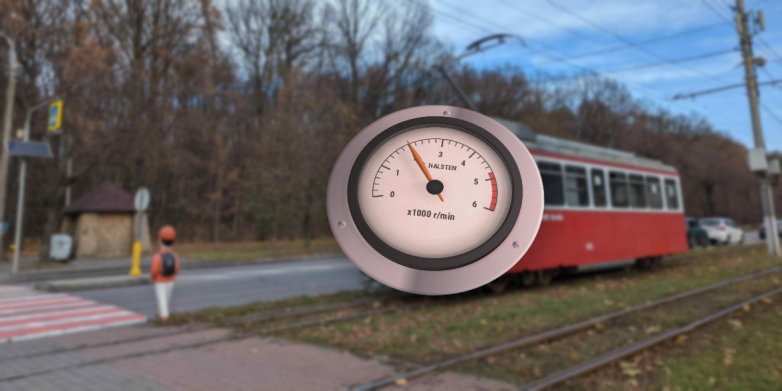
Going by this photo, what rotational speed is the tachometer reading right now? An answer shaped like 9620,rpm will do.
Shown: 2000,rpm
